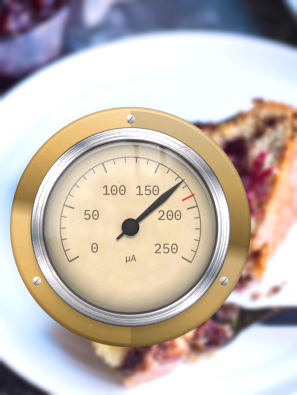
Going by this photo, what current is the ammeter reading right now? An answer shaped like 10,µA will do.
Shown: 175,µA
